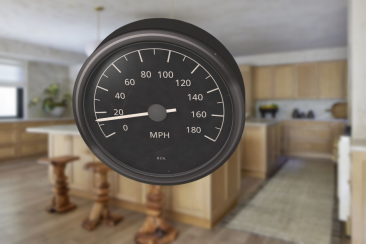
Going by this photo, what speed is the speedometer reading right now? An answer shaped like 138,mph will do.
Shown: 15,mph
